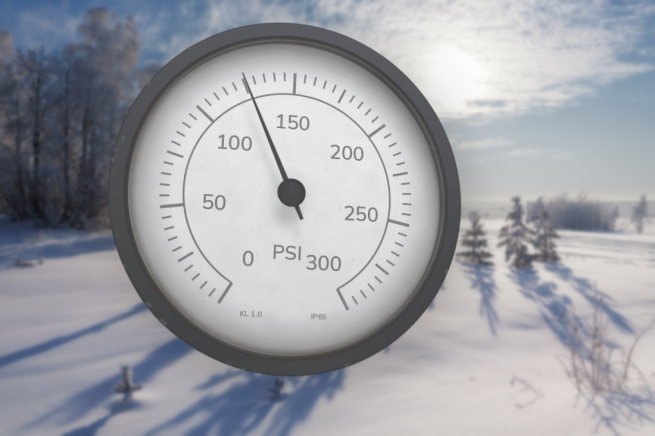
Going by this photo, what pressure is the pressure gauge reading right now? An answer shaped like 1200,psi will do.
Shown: 125,psi
